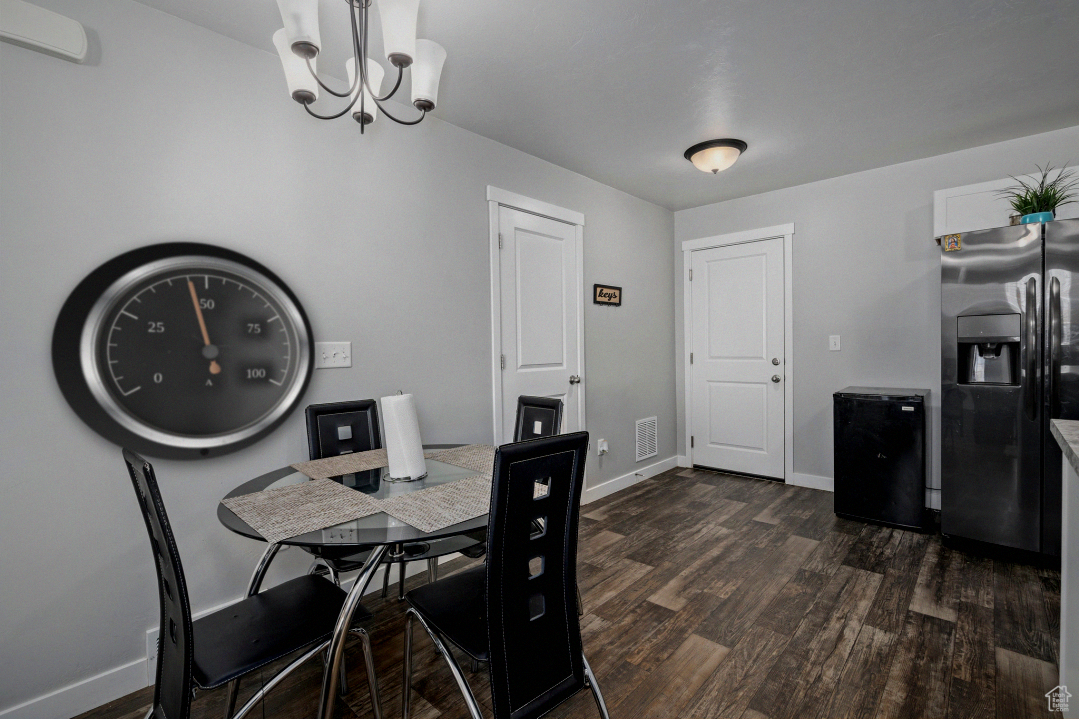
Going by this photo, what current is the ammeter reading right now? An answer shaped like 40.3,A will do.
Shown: 45,A
